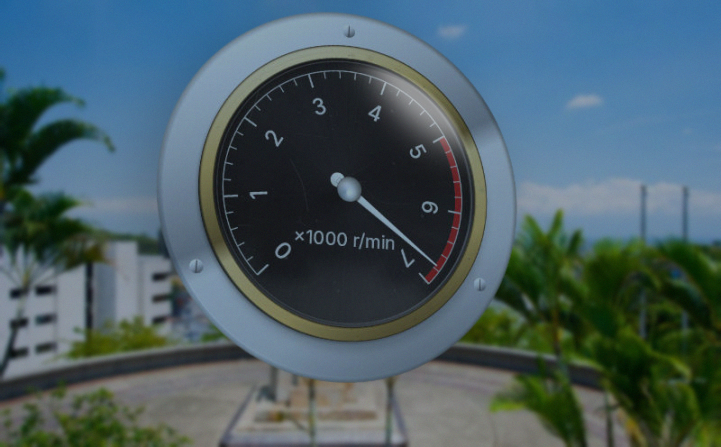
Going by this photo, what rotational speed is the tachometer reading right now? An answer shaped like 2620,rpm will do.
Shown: 6800,rpm
